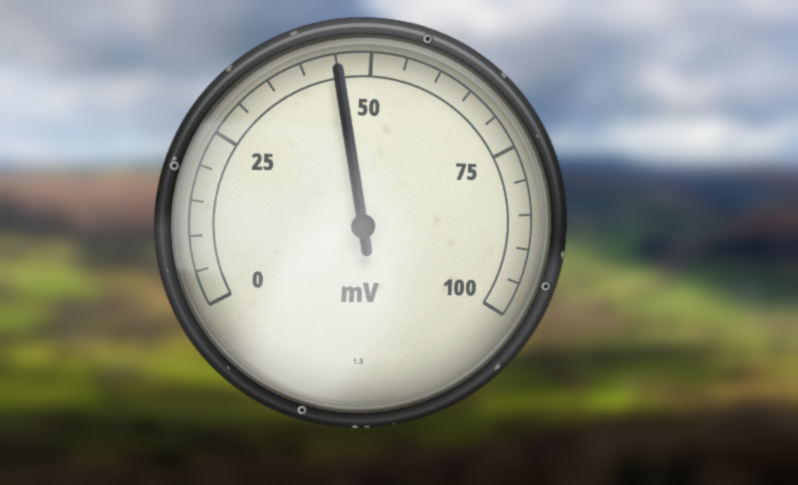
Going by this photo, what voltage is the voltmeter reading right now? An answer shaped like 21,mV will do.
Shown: 45,mV
